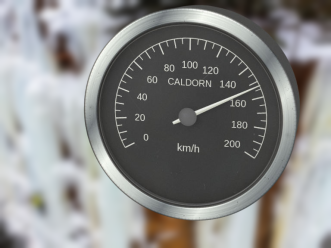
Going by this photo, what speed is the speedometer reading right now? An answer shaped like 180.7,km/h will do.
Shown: 152.5,km/h
